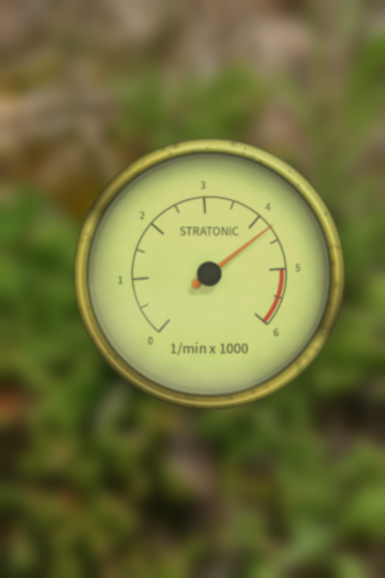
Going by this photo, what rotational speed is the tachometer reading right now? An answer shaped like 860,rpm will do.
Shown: 4250,rpm
